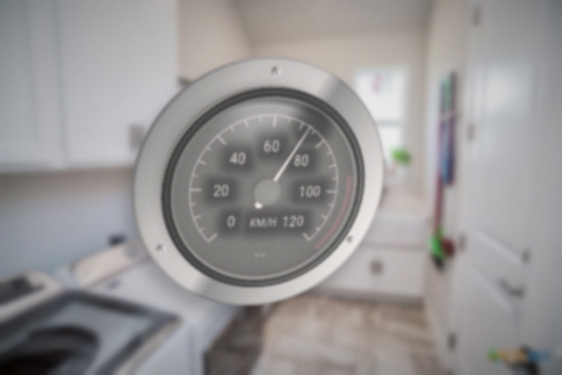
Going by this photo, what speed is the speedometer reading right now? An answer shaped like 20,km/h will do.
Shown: 72.5,km/h
